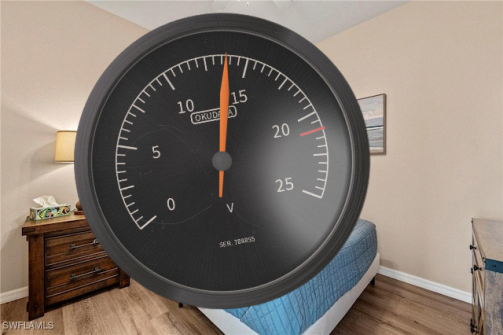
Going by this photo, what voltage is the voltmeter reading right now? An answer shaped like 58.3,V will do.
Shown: 13.75,V
